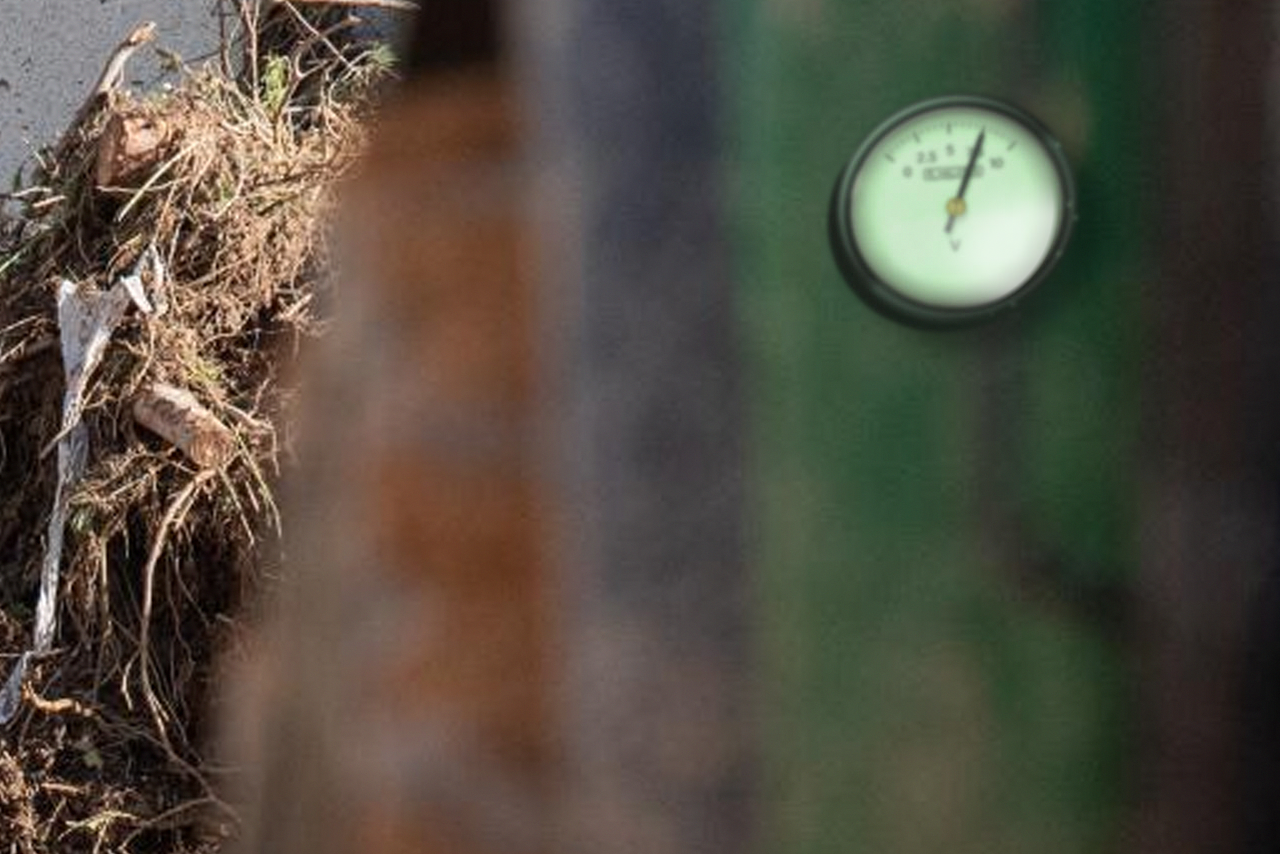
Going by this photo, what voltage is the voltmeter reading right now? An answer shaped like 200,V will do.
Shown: 7.5,V
